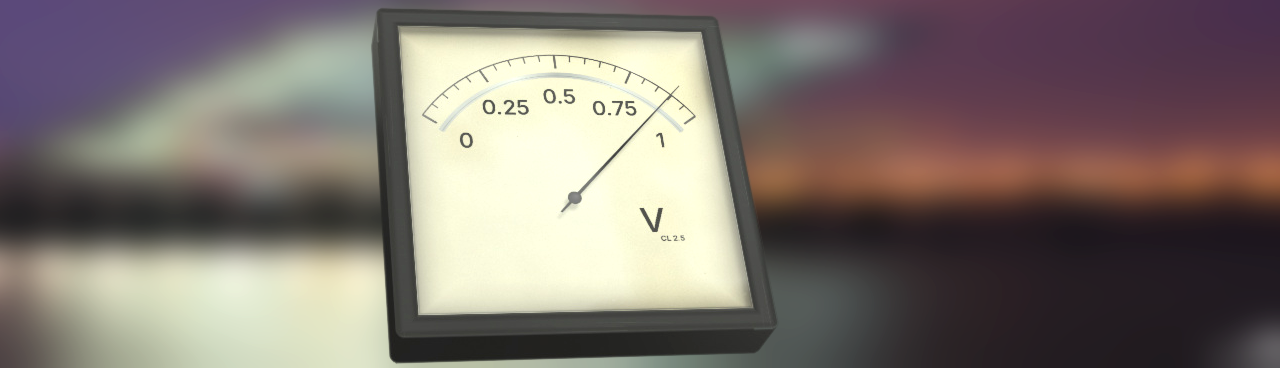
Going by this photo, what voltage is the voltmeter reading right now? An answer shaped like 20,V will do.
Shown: 0.9,V
